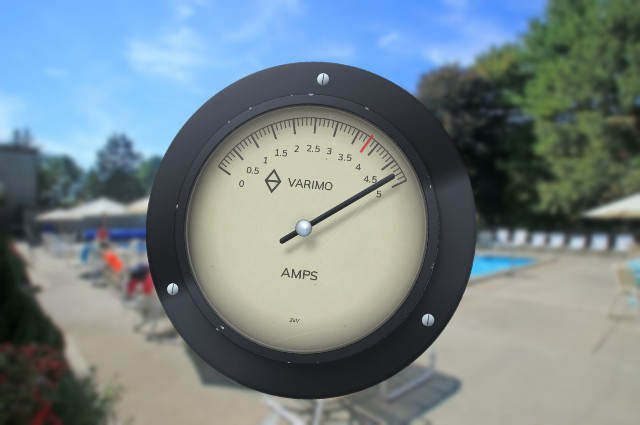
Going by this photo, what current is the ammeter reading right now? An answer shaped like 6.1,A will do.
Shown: 4.8,A
